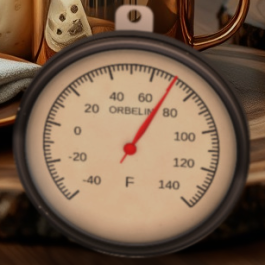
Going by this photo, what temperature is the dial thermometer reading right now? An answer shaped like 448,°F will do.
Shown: 70,°F
